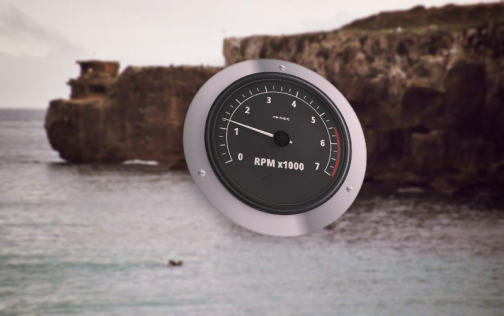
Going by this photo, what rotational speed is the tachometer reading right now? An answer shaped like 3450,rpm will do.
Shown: 1250,rpm
